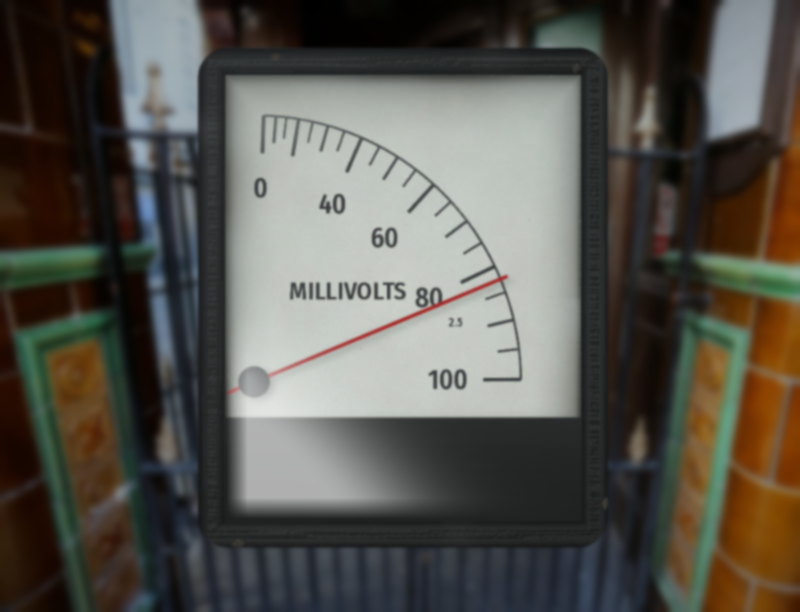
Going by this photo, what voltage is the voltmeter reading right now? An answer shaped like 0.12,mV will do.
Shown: 82.5,mV
